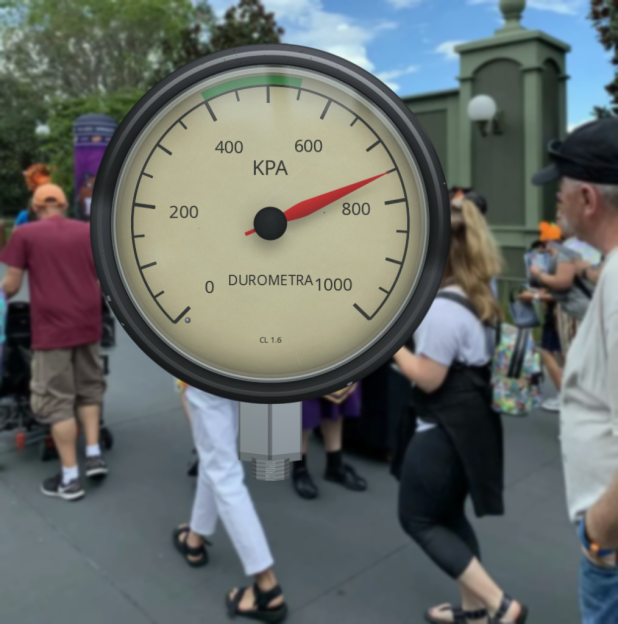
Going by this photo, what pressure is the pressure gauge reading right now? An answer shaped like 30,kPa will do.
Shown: 750,kPa
